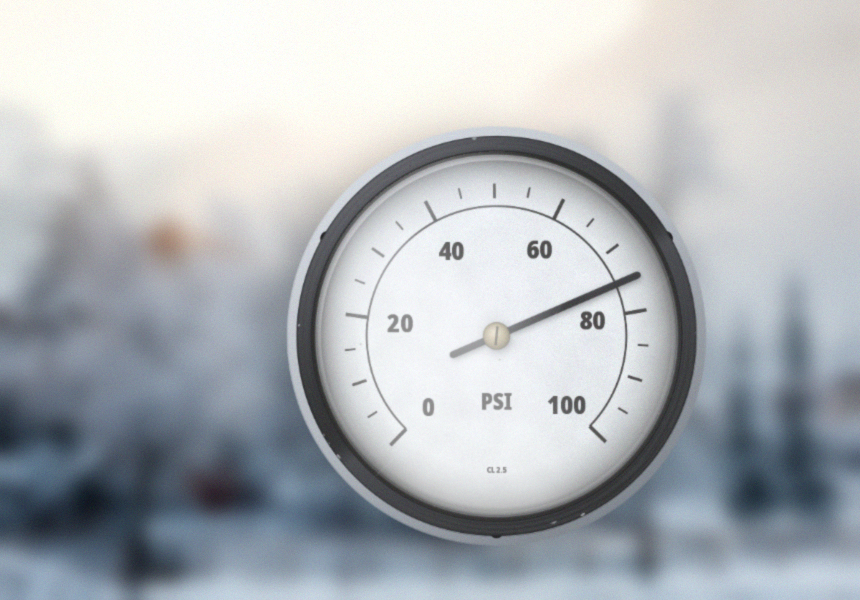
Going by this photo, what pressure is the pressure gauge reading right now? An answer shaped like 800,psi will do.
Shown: 75,psi
